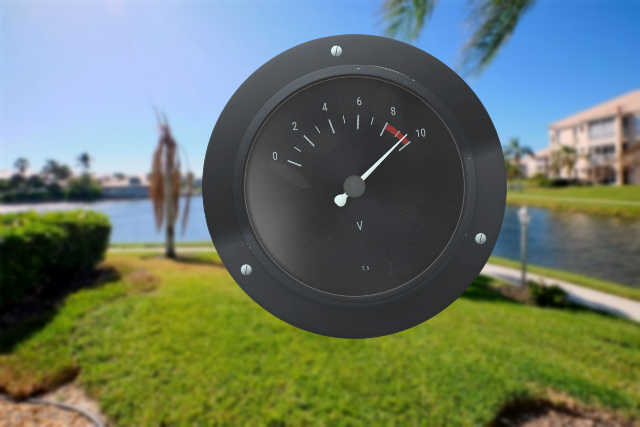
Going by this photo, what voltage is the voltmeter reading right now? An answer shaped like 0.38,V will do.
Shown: 9.5,V
